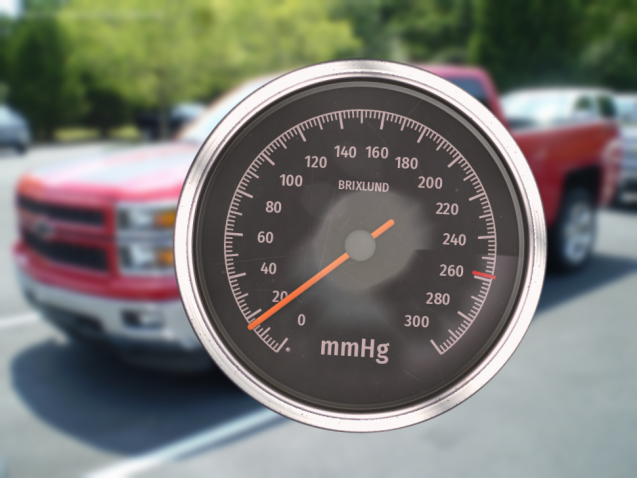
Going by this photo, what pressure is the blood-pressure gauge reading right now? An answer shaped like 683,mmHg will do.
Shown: 16,mmHg
